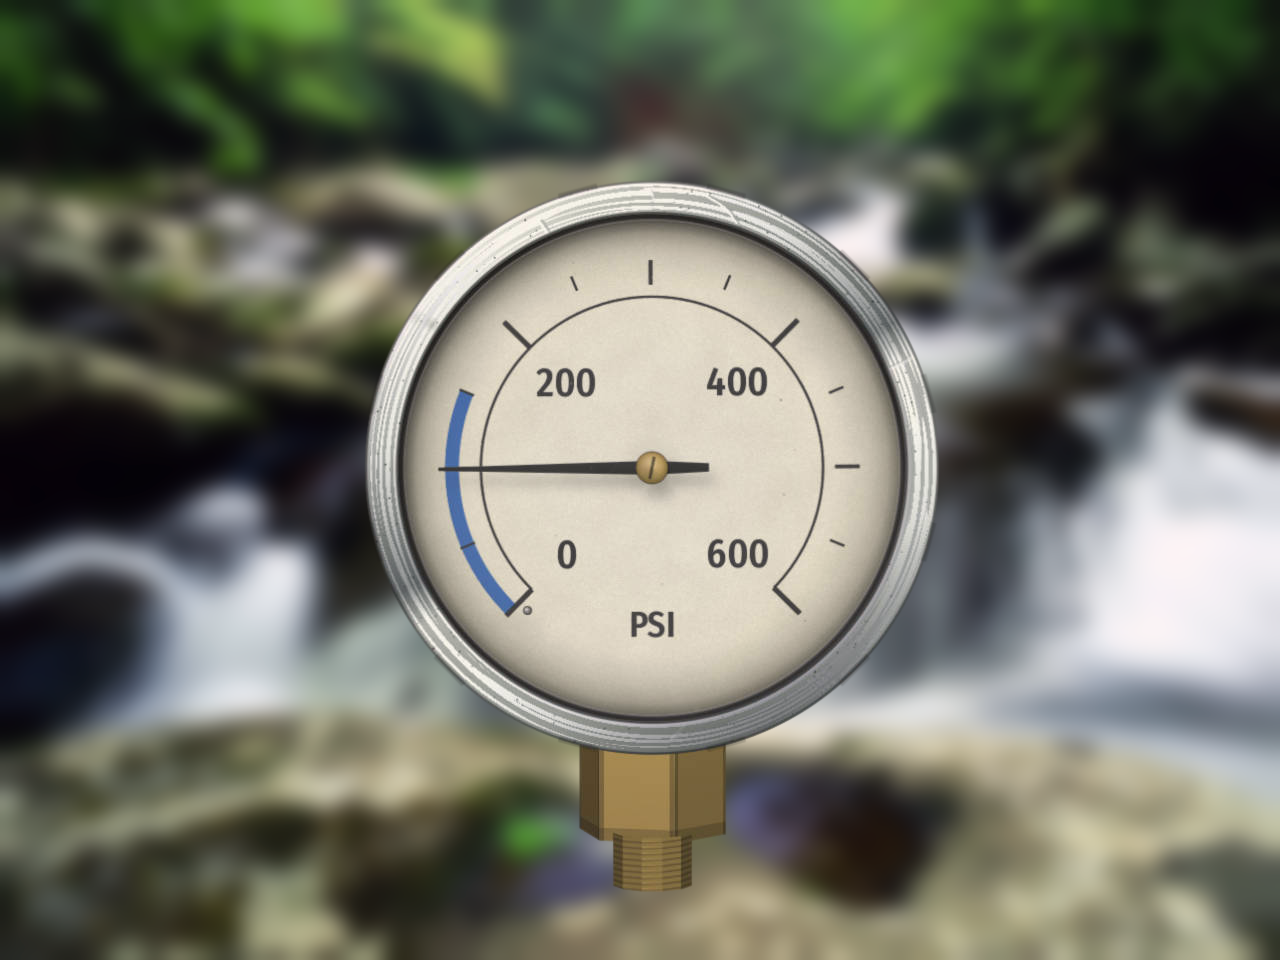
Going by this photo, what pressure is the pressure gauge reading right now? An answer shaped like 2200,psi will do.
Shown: 100,psi
